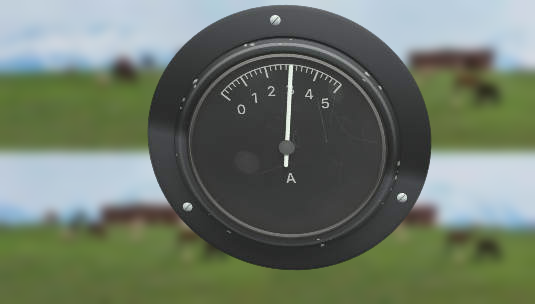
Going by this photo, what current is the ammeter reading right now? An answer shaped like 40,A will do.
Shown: 3,A
